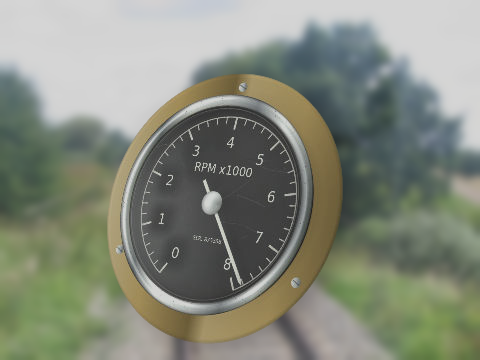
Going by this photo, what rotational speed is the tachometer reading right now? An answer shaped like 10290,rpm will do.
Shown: 7800,rpm
